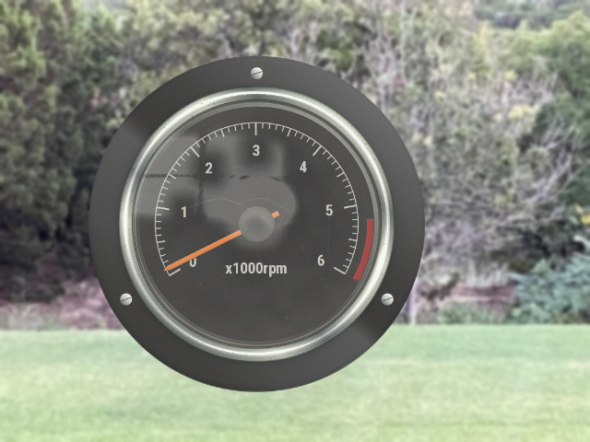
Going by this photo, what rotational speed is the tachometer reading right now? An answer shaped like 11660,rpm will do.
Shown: 100,rpm
